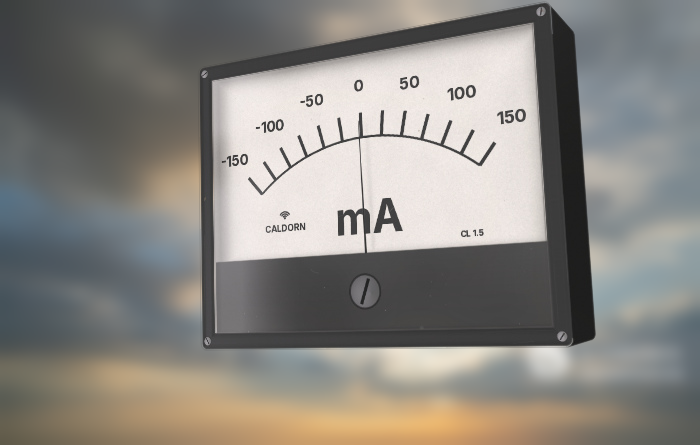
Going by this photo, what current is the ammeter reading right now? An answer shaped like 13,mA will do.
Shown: 0,mA
